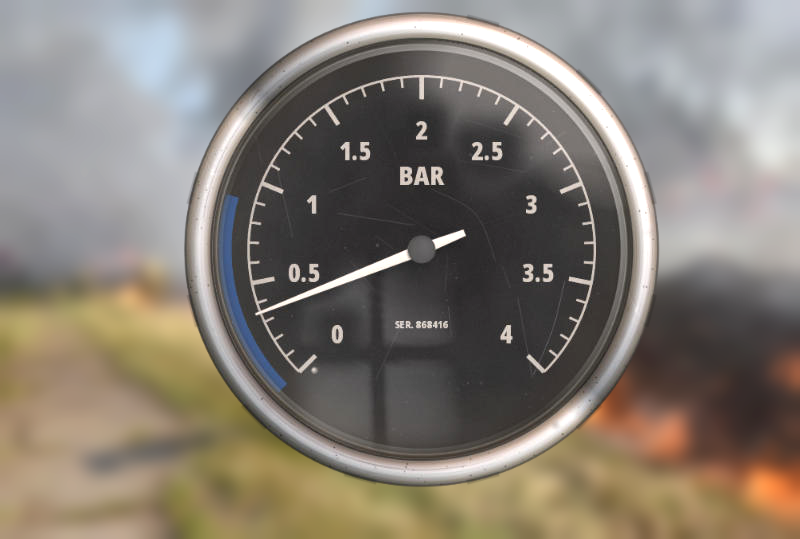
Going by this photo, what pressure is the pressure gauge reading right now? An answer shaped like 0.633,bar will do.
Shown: 0.35,bar
